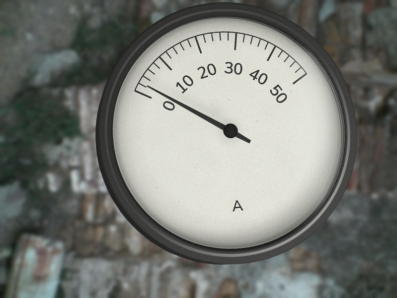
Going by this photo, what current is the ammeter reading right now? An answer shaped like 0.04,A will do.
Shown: 2,A
